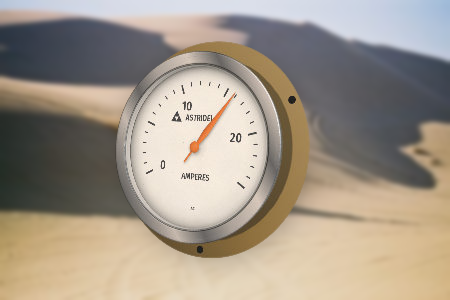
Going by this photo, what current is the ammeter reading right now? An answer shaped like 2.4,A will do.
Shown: 16,A
